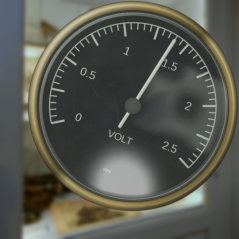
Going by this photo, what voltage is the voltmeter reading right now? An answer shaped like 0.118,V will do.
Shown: 1.4,V
